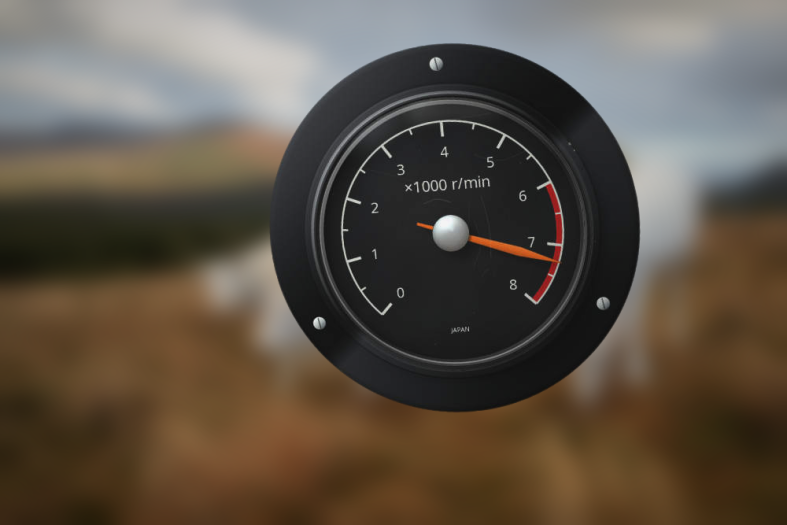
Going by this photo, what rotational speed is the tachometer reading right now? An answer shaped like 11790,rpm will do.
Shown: 7250,rpm
